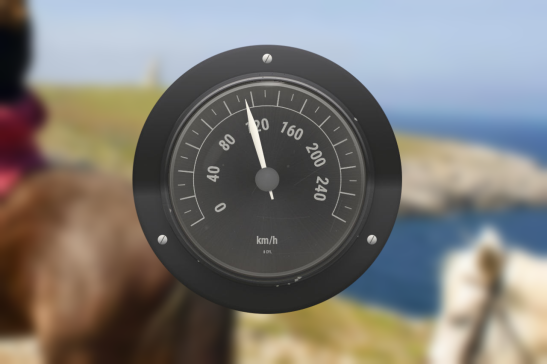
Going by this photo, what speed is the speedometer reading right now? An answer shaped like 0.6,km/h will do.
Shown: 115,km/h
